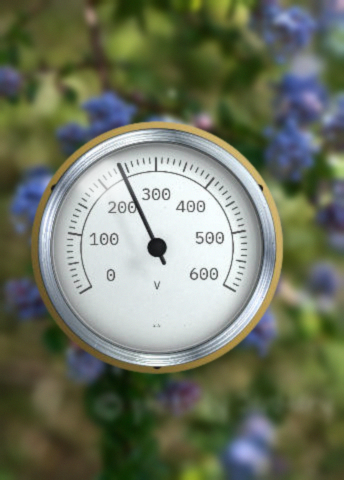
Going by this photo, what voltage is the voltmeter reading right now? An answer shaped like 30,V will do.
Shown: 240,V
